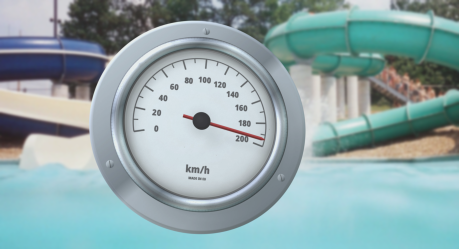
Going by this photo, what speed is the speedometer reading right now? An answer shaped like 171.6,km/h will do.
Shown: 195,km/h
